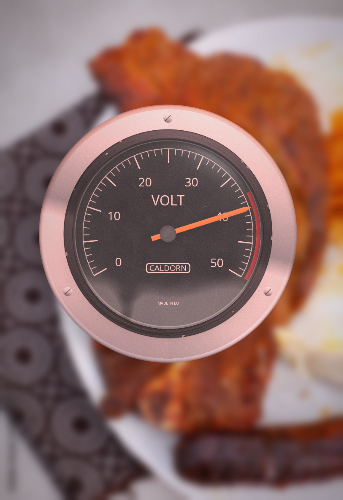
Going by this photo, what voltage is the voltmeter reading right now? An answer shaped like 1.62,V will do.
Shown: 40,V
